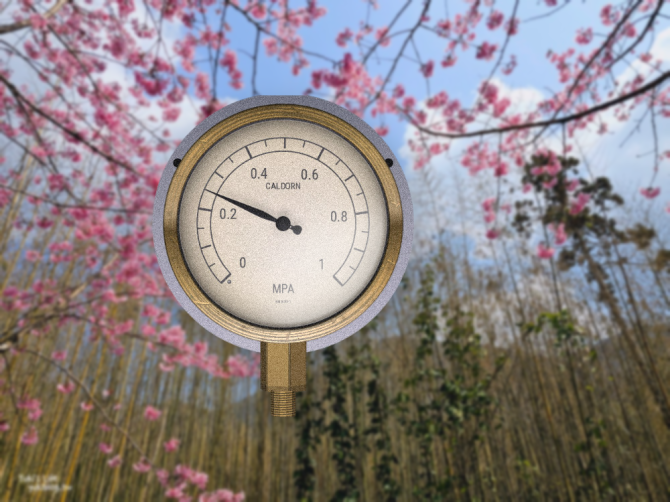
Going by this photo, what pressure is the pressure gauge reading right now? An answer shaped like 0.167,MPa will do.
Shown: 0.25,MPa
